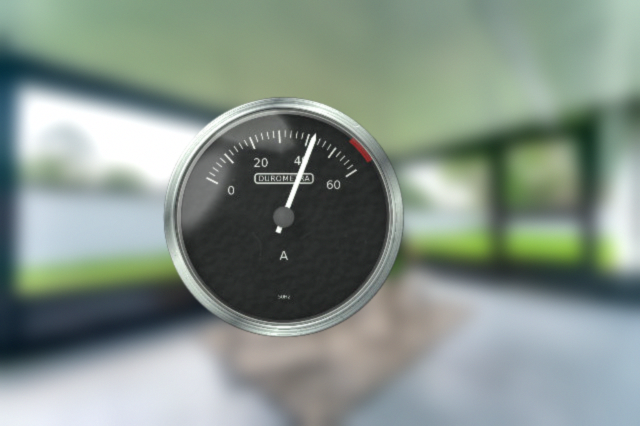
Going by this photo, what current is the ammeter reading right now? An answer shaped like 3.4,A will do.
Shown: 42,A
